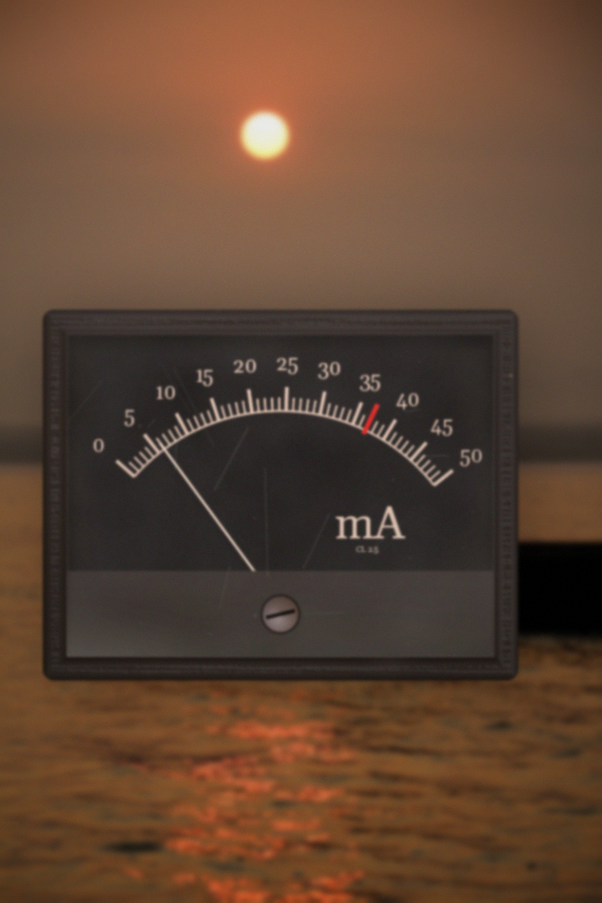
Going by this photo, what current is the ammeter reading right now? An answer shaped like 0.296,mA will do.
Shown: 6,mA
